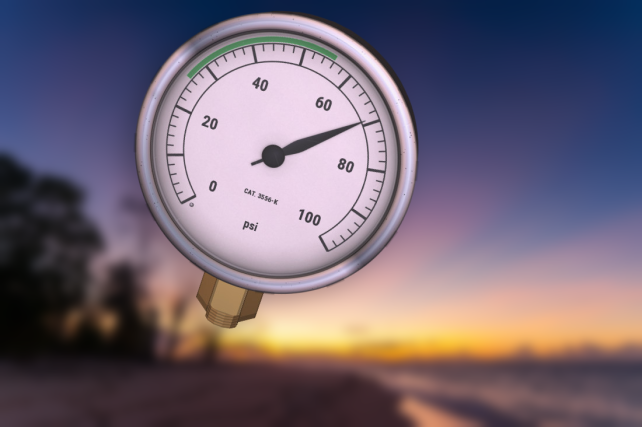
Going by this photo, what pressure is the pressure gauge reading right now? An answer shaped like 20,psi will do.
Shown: 69,psi
